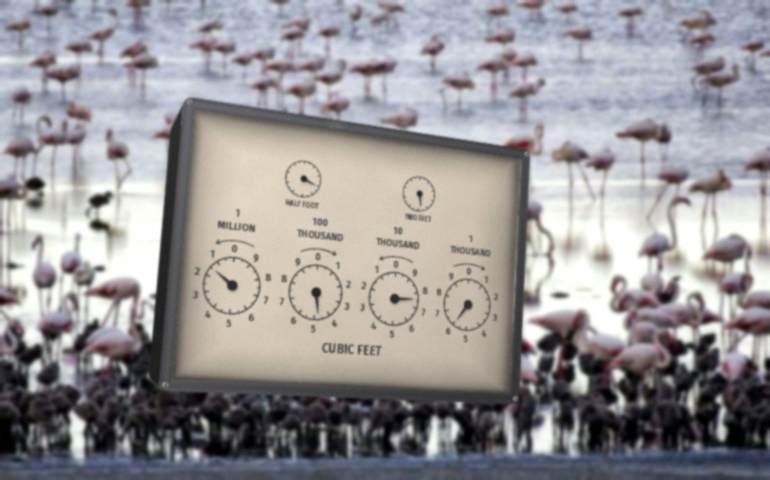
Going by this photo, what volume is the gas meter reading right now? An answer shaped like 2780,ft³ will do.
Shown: 147600,ft³
